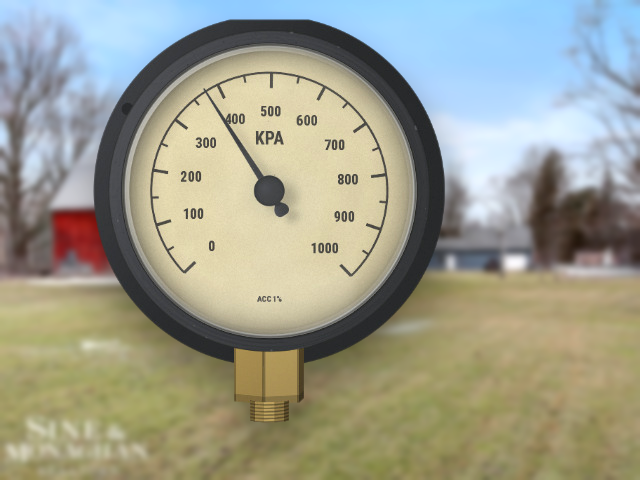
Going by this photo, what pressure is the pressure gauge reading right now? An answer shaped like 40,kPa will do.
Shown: 375,kPa
